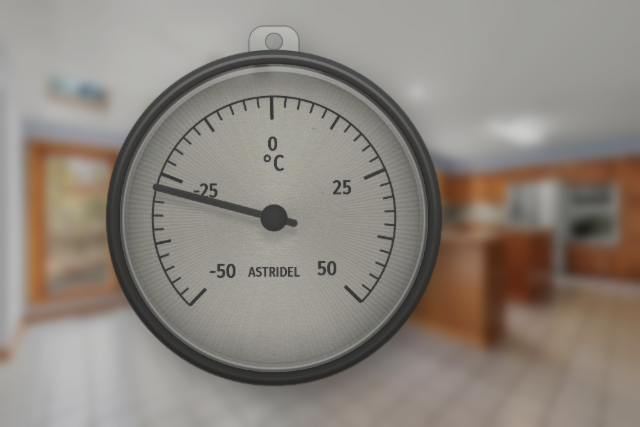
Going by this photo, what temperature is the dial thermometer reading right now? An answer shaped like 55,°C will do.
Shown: -27.5,°C
